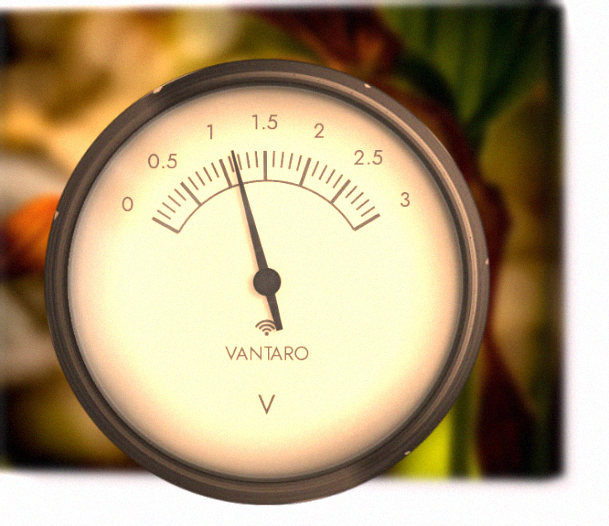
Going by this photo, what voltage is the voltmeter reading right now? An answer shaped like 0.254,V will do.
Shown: 1.15,V
